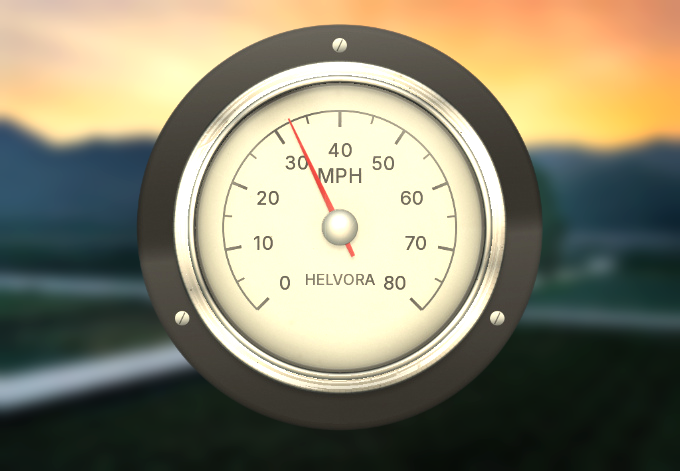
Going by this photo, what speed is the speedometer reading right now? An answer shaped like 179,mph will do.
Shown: 32.5,mph
